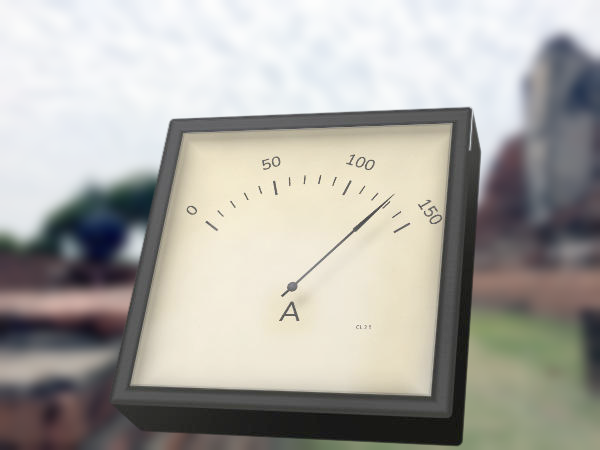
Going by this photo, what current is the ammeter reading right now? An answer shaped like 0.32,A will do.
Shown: 130,A
